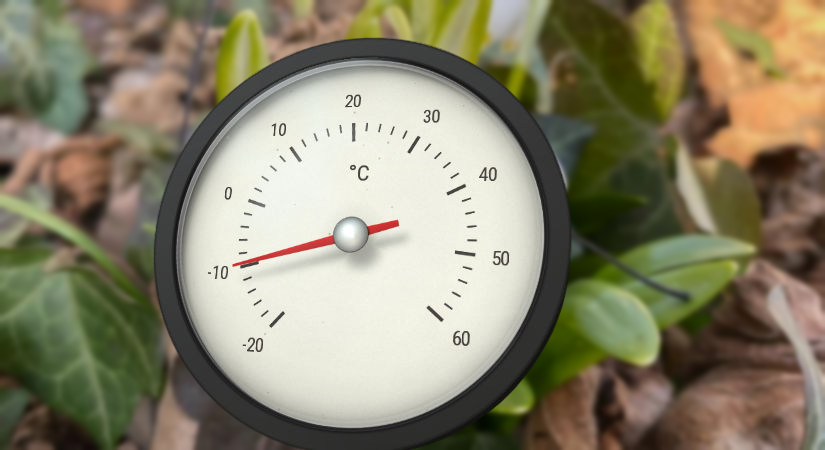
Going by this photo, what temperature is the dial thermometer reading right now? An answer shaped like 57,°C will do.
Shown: -10,°C
